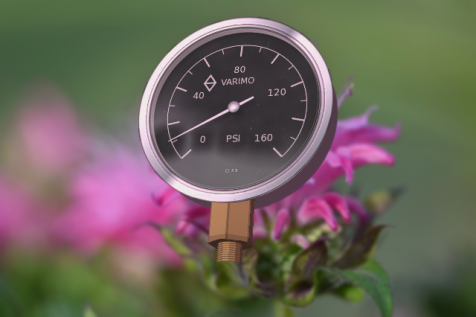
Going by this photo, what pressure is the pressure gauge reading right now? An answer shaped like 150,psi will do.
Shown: 10,psi
